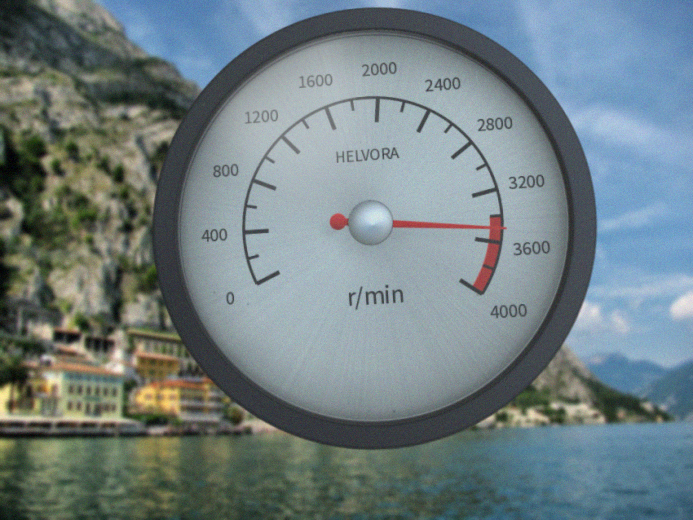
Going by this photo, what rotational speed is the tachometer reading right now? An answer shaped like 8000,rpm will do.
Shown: 3500,rpm
